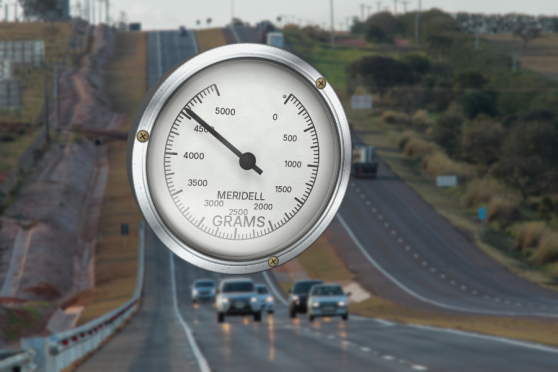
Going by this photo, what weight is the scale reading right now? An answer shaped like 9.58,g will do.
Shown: 4550,g
